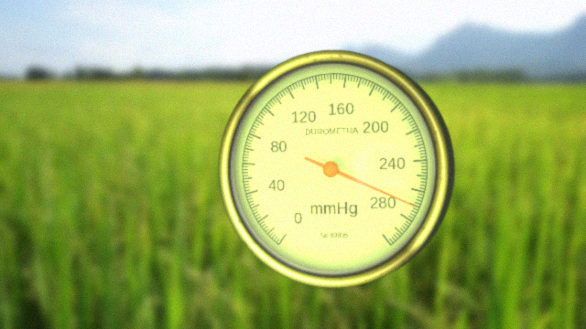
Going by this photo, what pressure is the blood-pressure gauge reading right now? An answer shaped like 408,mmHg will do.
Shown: 270,mmHg
